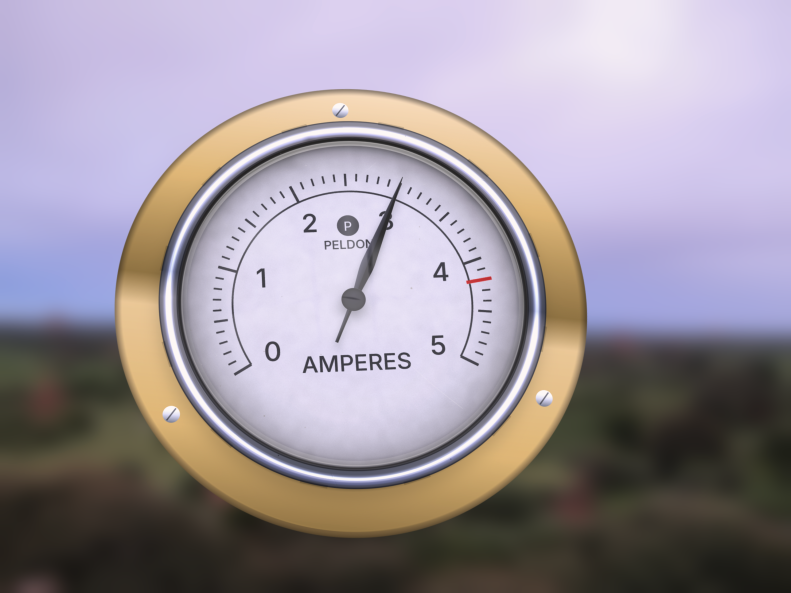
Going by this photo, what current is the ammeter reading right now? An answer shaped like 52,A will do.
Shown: 3,A
